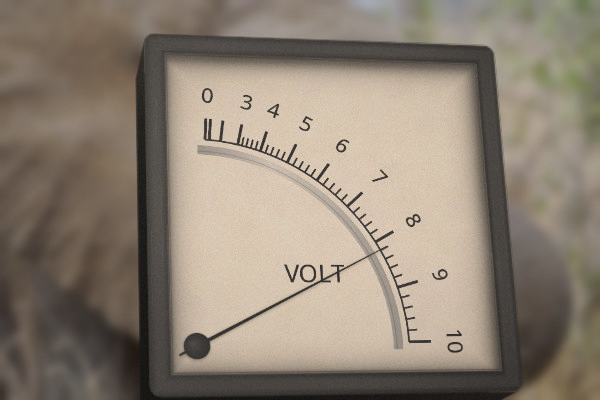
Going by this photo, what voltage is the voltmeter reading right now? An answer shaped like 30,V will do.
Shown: 8.2,V
